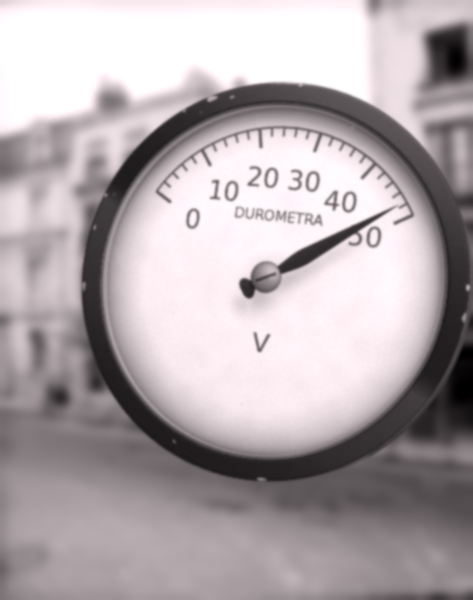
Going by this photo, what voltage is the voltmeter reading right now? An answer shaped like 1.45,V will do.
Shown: 48,V
